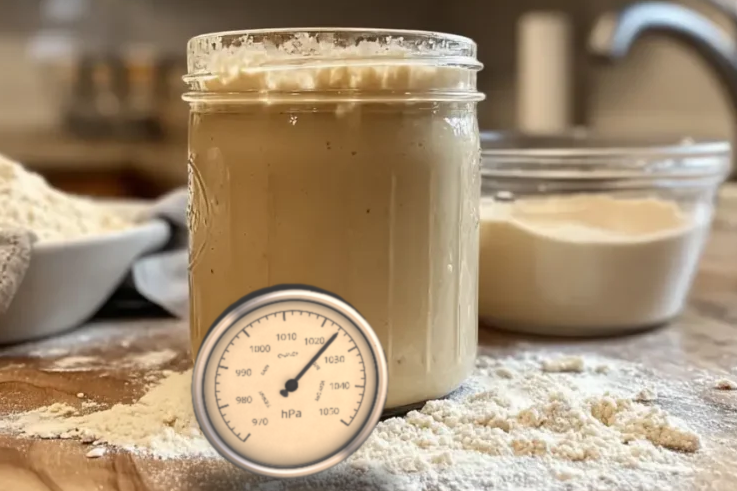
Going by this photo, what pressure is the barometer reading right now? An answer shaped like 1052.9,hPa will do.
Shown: 1024,hPa
